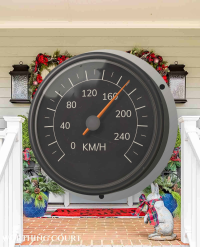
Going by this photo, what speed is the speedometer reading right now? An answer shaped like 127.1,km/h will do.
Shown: 170,km/h
